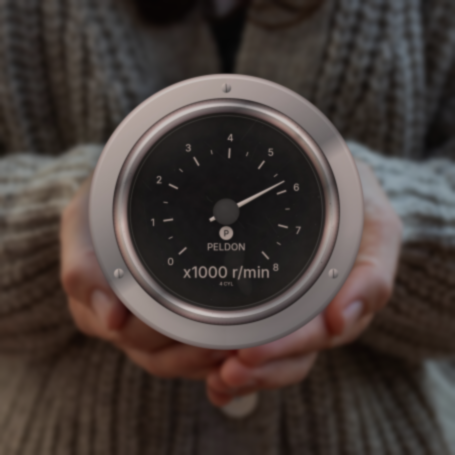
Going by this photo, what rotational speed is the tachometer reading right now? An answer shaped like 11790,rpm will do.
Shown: 5750,rpm
